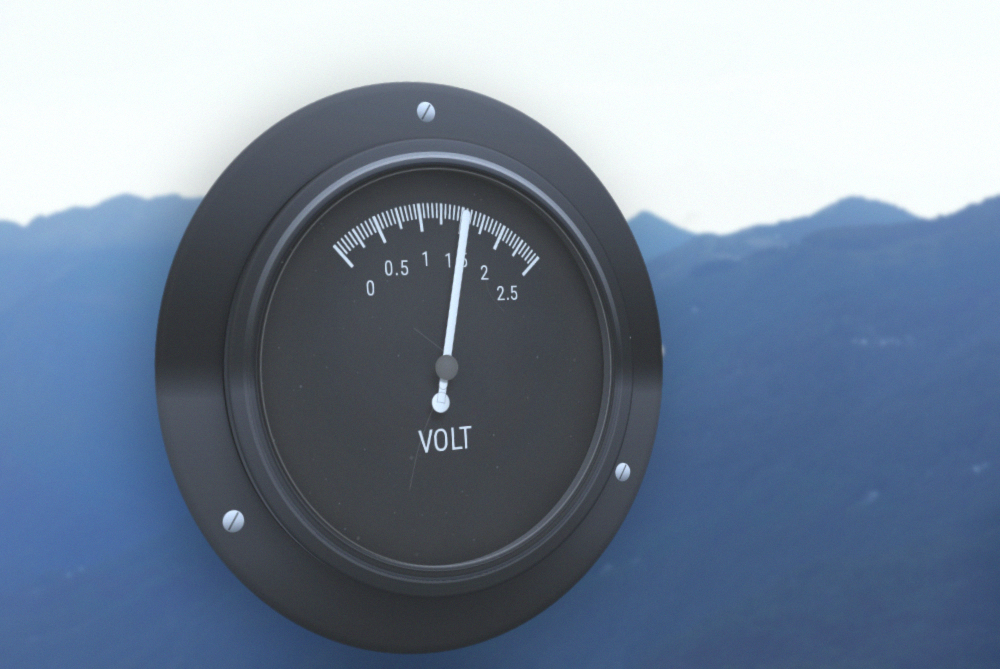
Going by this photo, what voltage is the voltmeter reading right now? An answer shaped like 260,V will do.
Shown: 1.5,V
